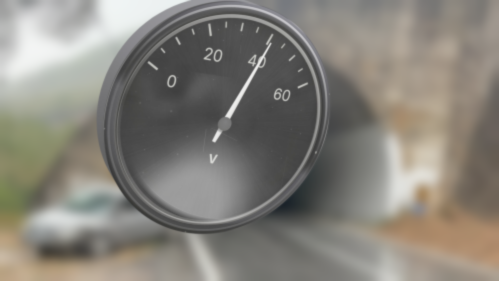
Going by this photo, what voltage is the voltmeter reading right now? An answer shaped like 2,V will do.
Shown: 40,V
